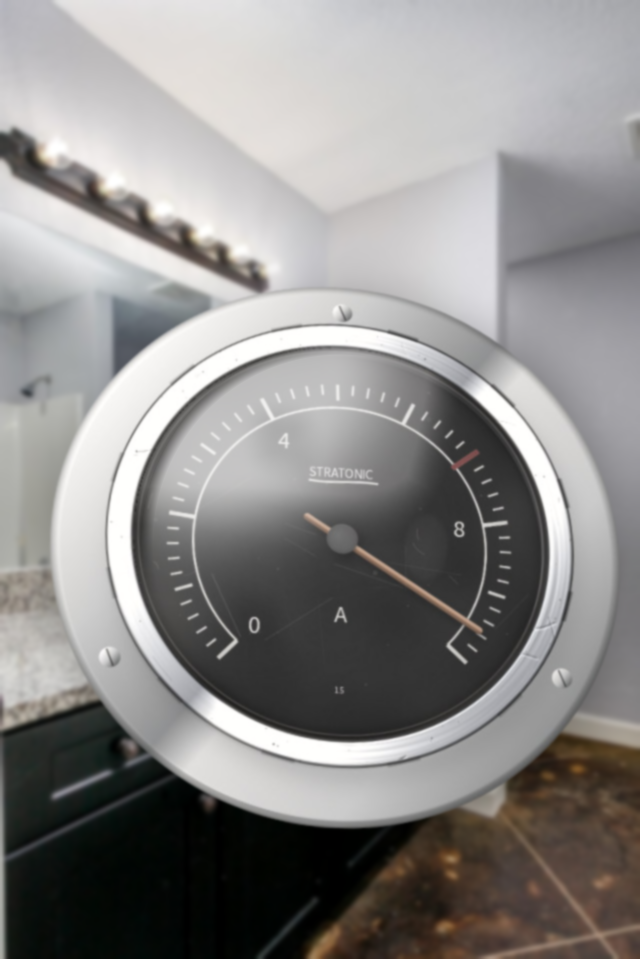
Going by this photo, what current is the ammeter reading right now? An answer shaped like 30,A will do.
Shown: 9.6,A
